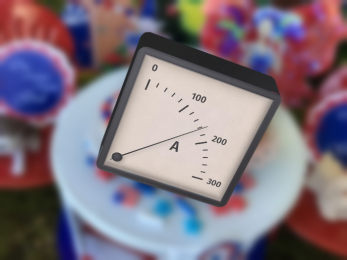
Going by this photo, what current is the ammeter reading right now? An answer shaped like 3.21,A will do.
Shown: 160,A
